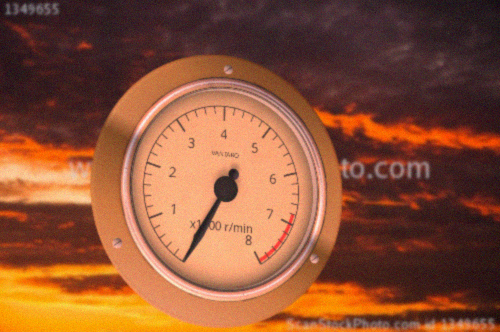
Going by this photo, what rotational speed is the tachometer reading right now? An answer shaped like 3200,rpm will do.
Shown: 0,rpm
